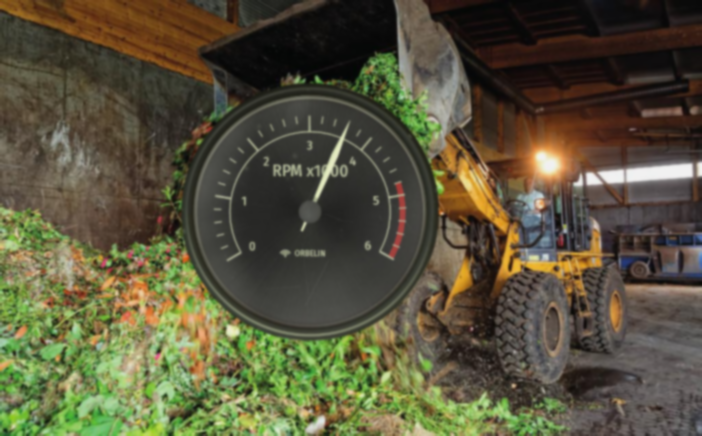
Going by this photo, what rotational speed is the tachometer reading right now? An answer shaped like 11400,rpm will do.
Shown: 3600,rpm
